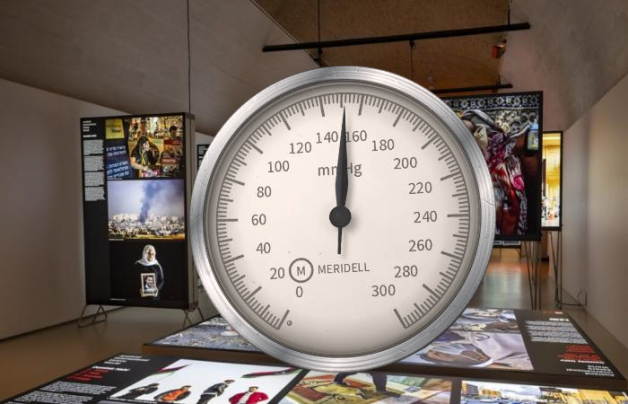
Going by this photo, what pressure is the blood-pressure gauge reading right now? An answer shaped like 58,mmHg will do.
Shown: 152,mmHg
